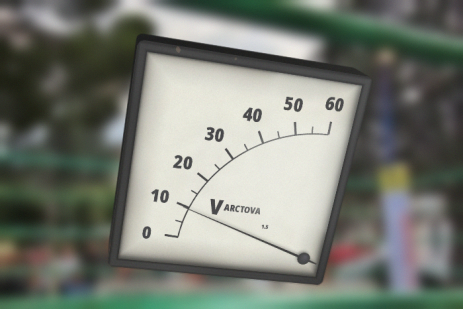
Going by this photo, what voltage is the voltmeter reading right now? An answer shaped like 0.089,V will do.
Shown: 10,V
